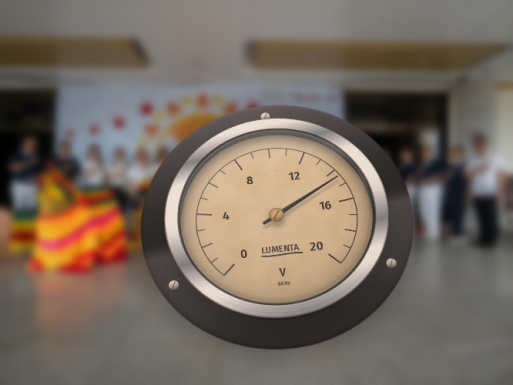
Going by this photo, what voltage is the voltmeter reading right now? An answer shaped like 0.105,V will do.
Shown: 14.5,V
